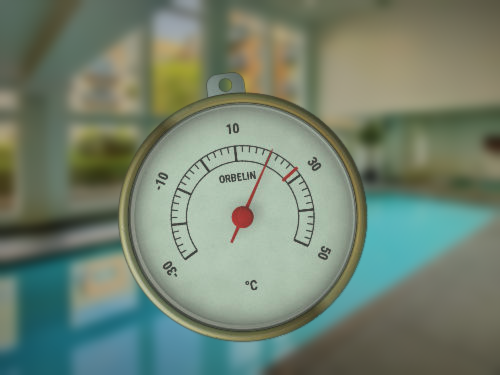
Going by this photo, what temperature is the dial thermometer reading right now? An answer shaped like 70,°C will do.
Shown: 20,°C
